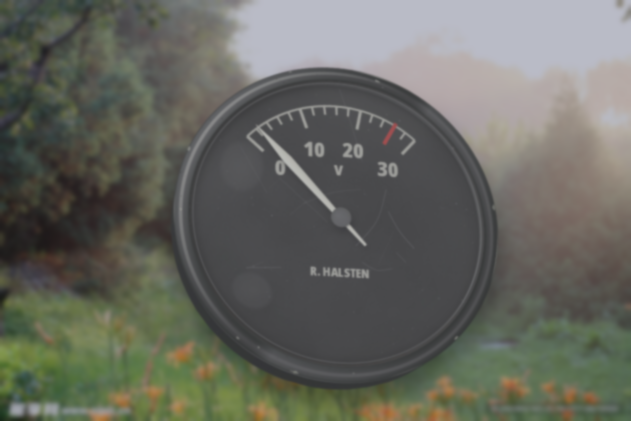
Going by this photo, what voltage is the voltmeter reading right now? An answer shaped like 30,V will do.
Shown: 2,V
